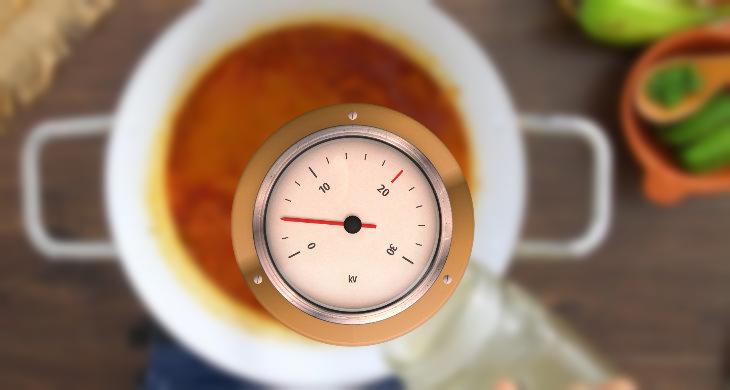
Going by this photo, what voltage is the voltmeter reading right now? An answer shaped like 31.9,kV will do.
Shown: 4,kV
